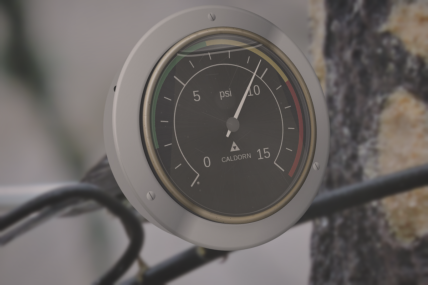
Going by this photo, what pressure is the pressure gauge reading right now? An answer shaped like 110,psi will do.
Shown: 9.5,psi
